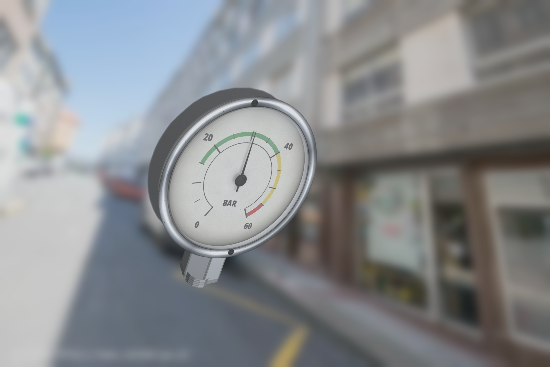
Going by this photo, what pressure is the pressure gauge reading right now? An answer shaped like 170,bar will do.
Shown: 30,bar
